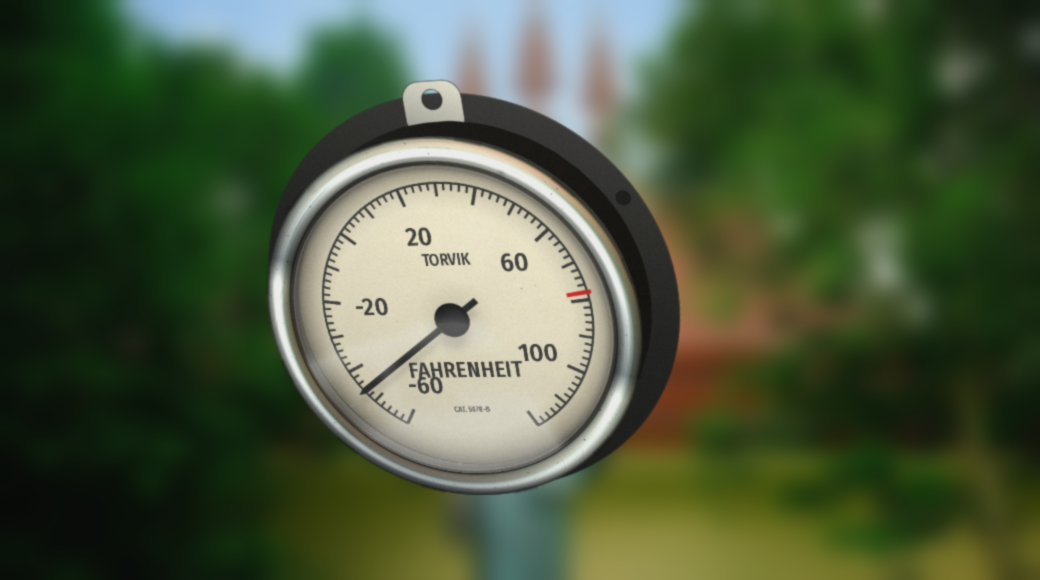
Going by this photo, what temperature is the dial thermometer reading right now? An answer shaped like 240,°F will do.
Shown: -46,°F
